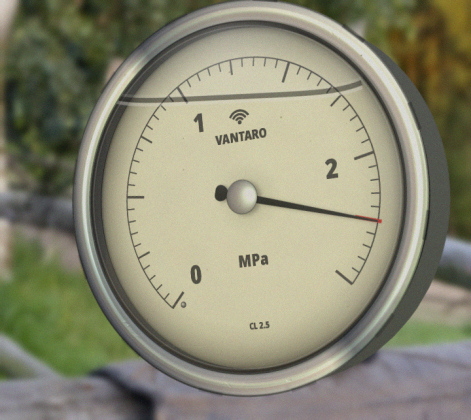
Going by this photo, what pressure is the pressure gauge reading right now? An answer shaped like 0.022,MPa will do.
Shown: 2.25,MPa
